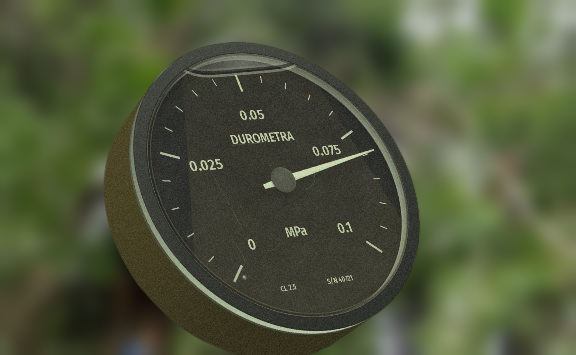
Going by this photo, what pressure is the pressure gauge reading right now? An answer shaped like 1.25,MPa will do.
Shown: 0.08,MPa
